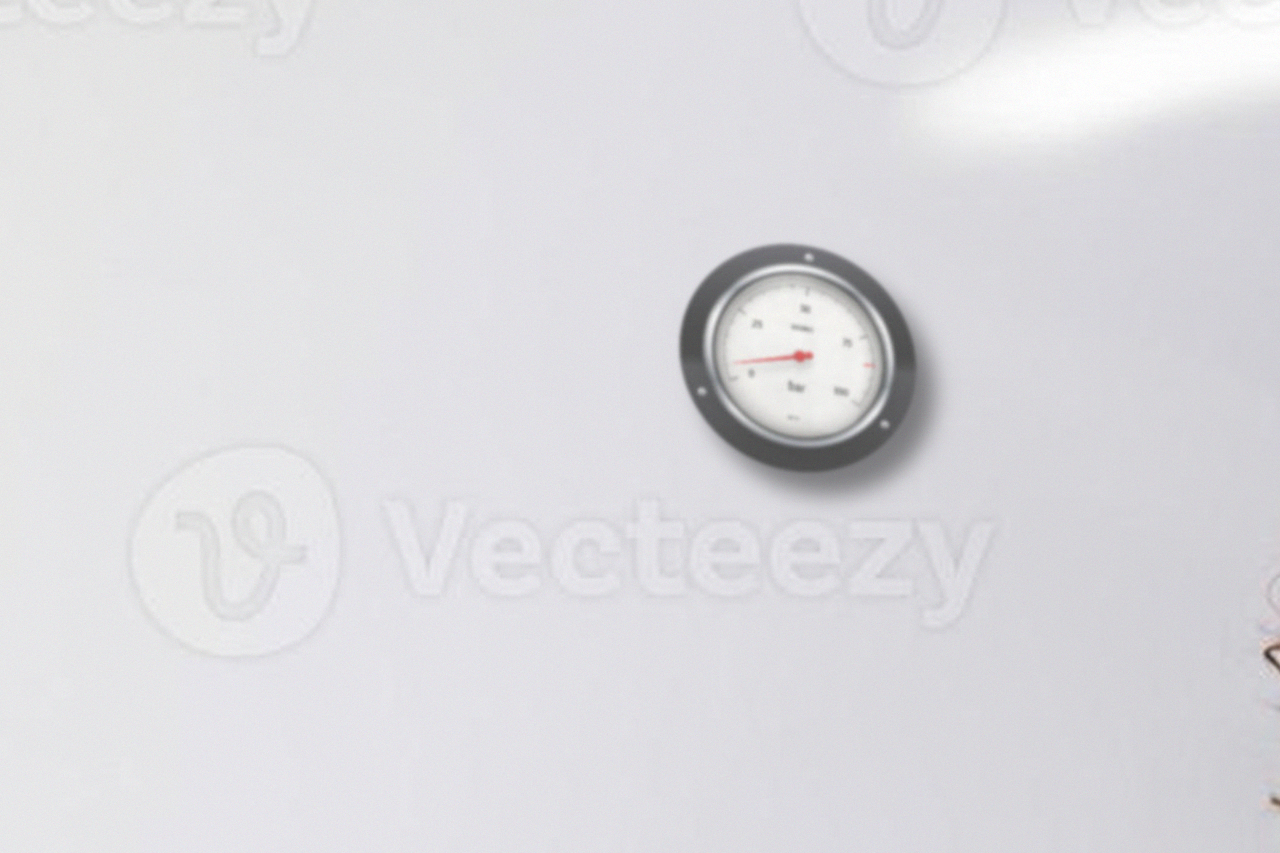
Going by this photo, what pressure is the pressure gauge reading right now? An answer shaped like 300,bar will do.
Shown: 5,bar
